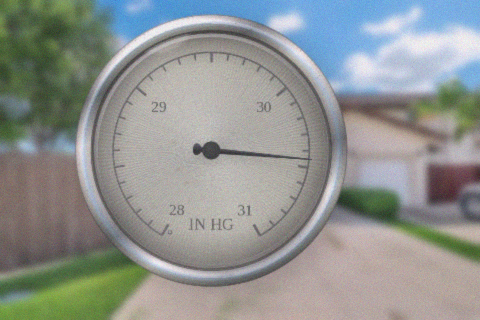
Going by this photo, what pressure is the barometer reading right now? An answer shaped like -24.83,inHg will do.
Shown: 30.45,inHg
